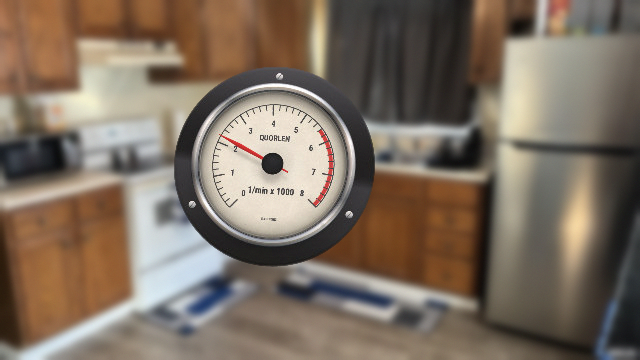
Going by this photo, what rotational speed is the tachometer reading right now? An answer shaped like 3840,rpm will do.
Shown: 2200,rpm
